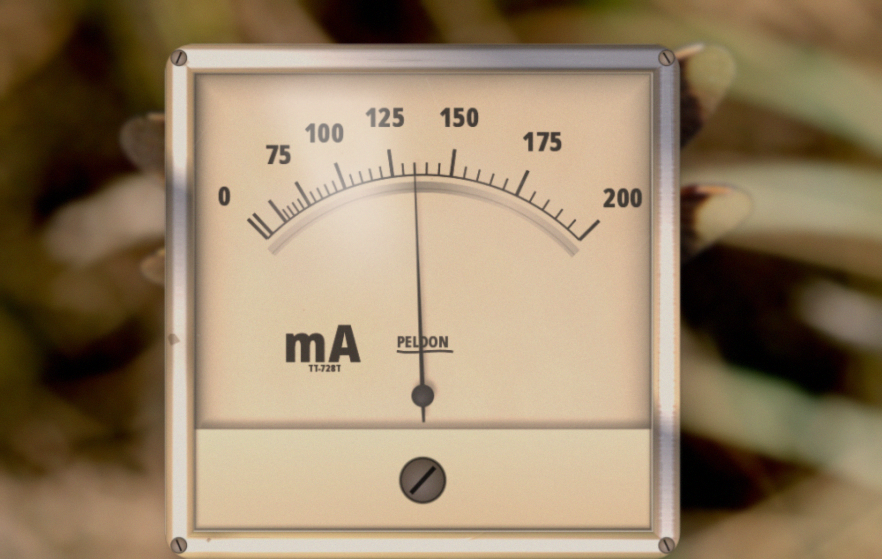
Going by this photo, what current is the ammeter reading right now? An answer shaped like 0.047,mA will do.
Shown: 135,mA
